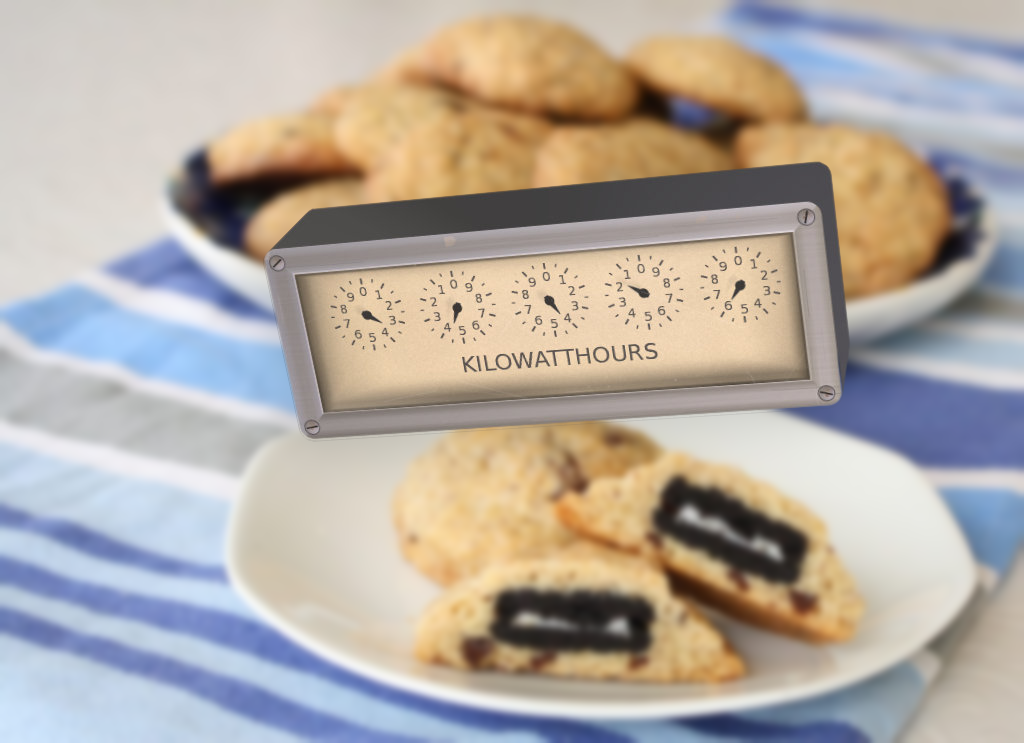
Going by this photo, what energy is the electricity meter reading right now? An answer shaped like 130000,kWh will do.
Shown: 34416,kWh
